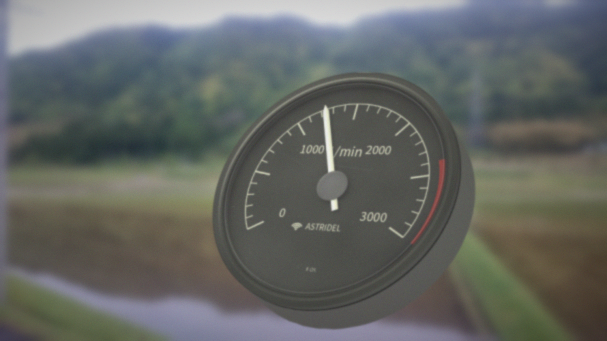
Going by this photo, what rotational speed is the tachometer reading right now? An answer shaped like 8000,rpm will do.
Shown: 1250,rpm
